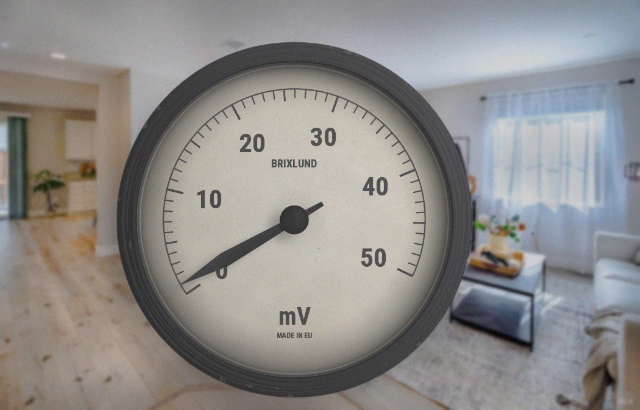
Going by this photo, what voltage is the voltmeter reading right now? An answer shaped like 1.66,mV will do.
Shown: 1,mV
